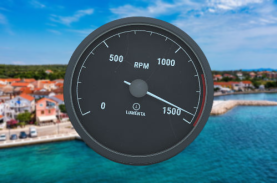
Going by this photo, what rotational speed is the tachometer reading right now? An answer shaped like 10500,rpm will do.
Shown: 1450,rpm
